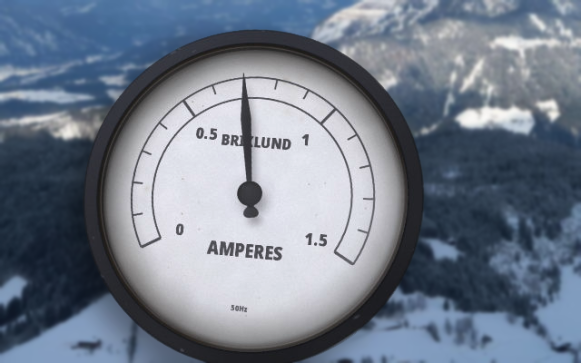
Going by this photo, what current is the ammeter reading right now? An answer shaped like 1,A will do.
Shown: 0.7,A
